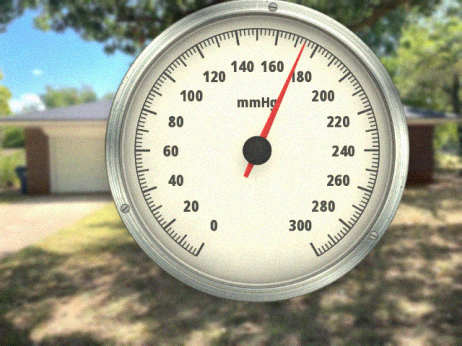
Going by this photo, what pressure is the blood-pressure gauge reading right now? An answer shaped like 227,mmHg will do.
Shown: 174,mmHg
